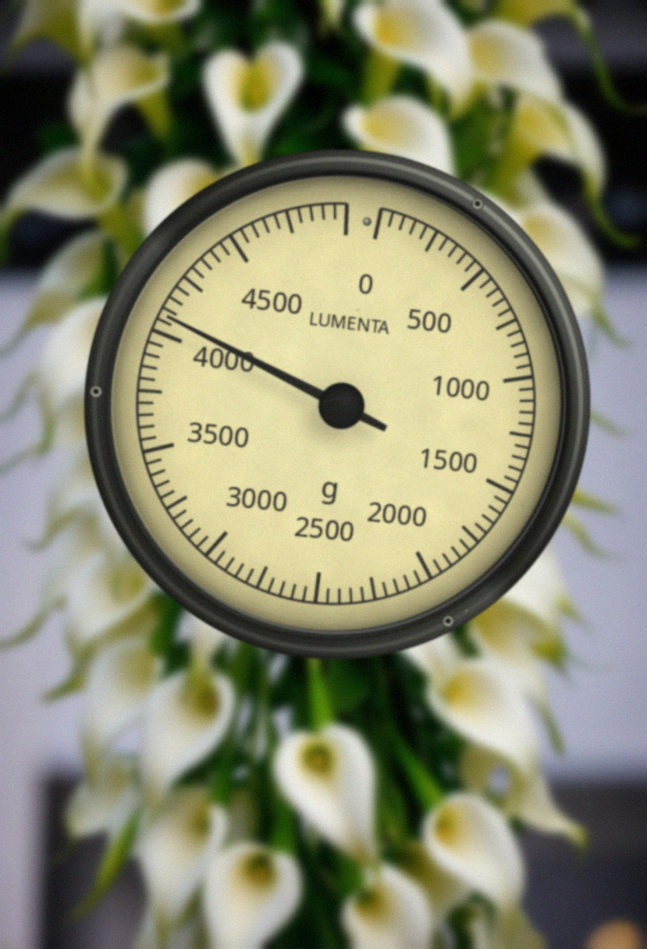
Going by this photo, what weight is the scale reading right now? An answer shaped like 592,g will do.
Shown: 4075,g
